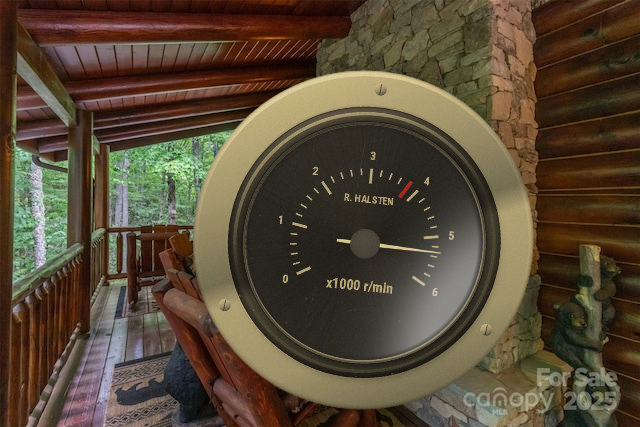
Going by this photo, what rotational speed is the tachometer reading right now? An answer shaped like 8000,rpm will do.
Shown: 5300,rpm
